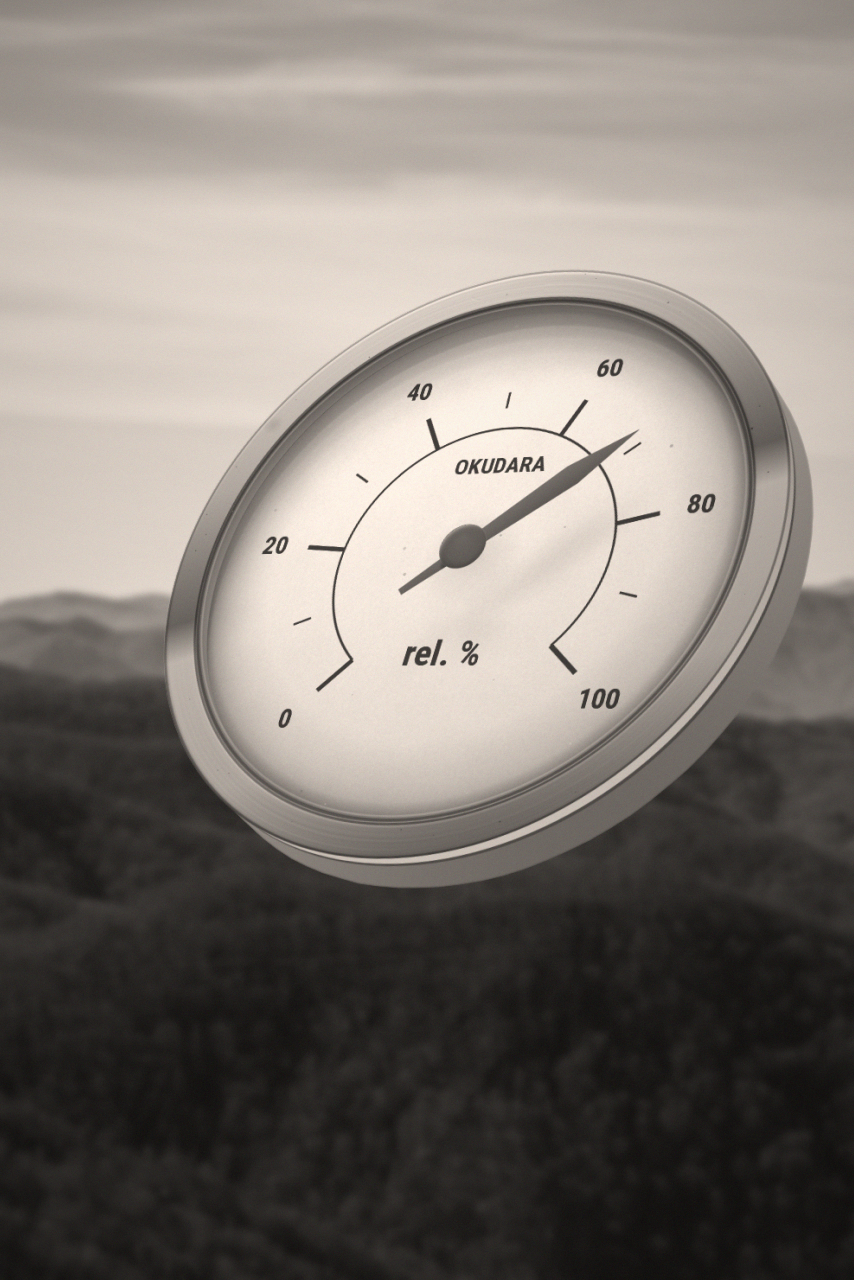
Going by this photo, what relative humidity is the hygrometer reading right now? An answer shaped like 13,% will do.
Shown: 70,%
